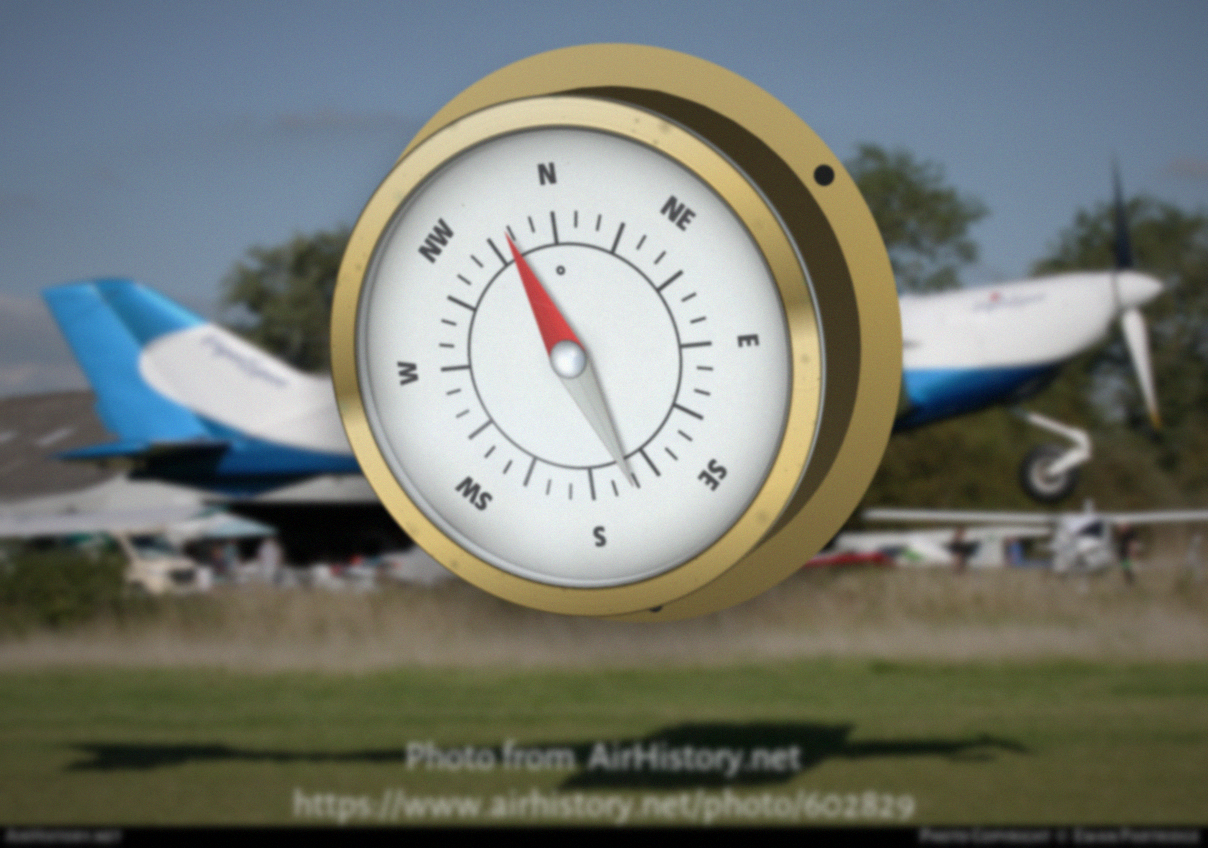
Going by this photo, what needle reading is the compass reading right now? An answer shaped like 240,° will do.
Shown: 340,°
